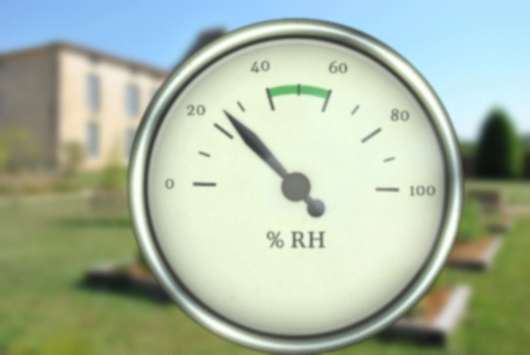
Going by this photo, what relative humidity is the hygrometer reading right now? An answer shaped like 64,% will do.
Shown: 25,%
